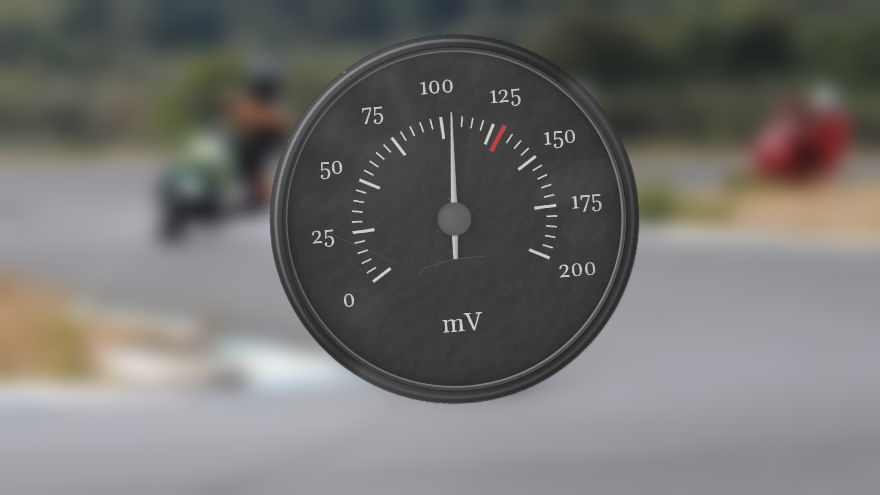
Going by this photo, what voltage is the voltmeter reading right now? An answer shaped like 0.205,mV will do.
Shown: 105,mV
